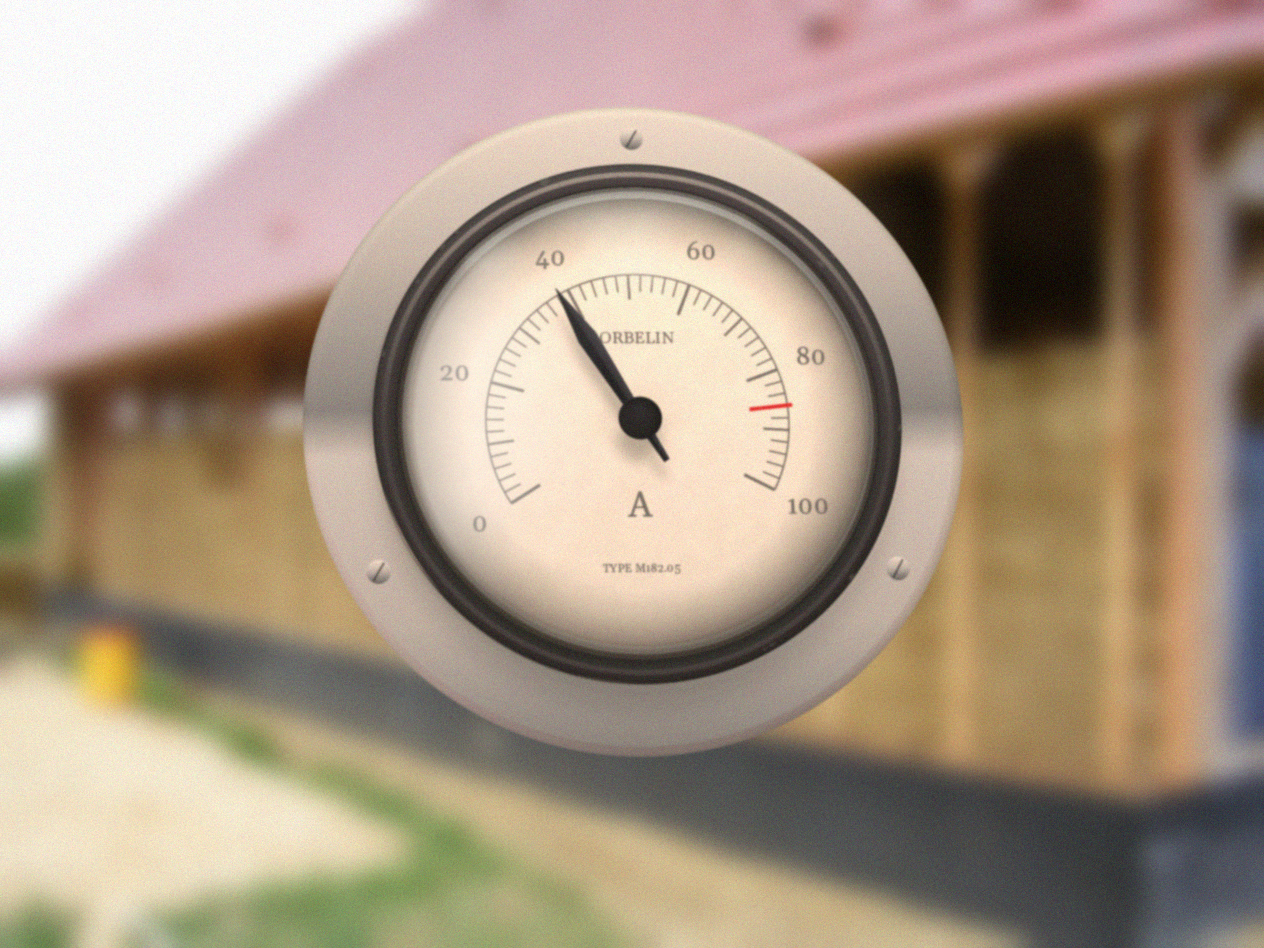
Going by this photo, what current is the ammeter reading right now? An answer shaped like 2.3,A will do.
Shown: 38,A
